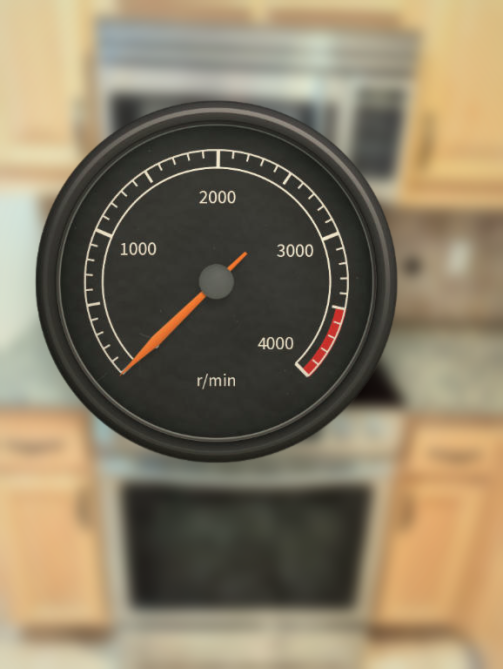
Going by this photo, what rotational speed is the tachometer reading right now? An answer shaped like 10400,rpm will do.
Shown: 0,rpm
